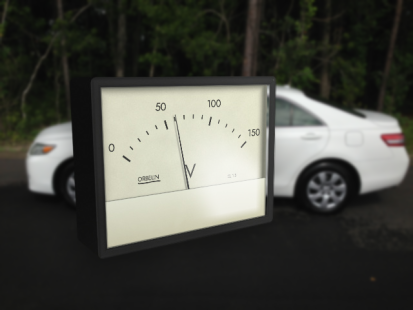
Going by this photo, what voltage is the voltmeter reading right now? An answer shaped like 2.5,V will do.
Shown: 60,V
